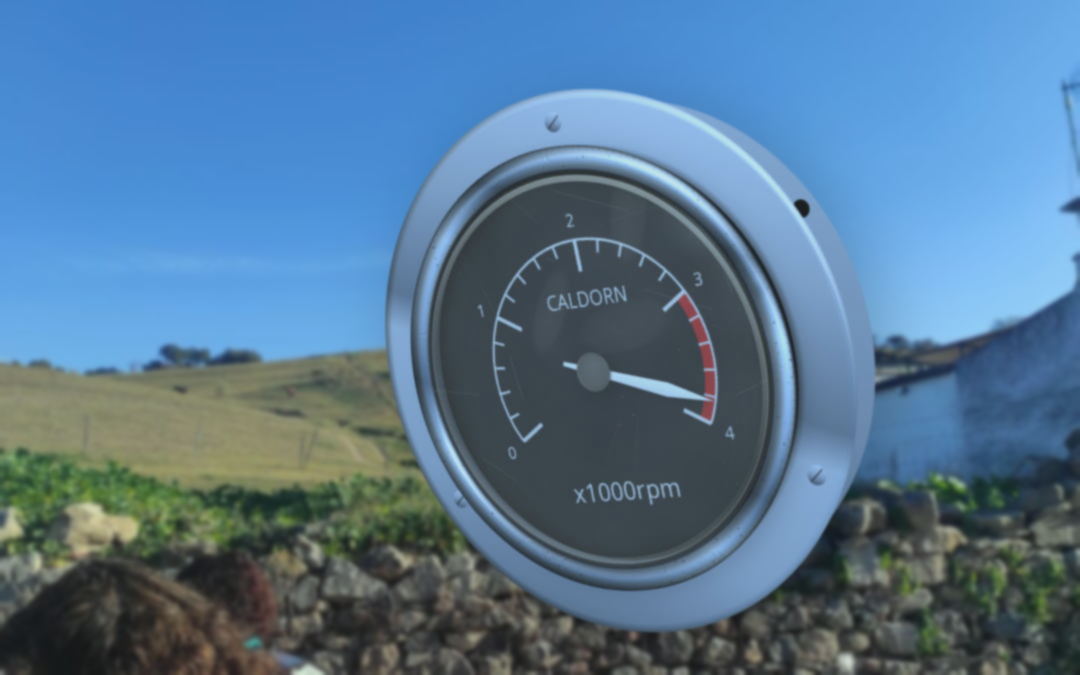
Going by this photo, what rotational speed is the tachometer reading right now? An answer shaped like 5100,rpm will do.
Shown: 3800,rpm
